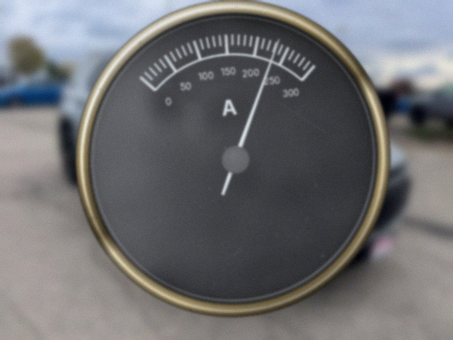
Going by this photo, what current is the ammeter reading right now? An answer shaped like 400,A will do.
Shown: 230,A
